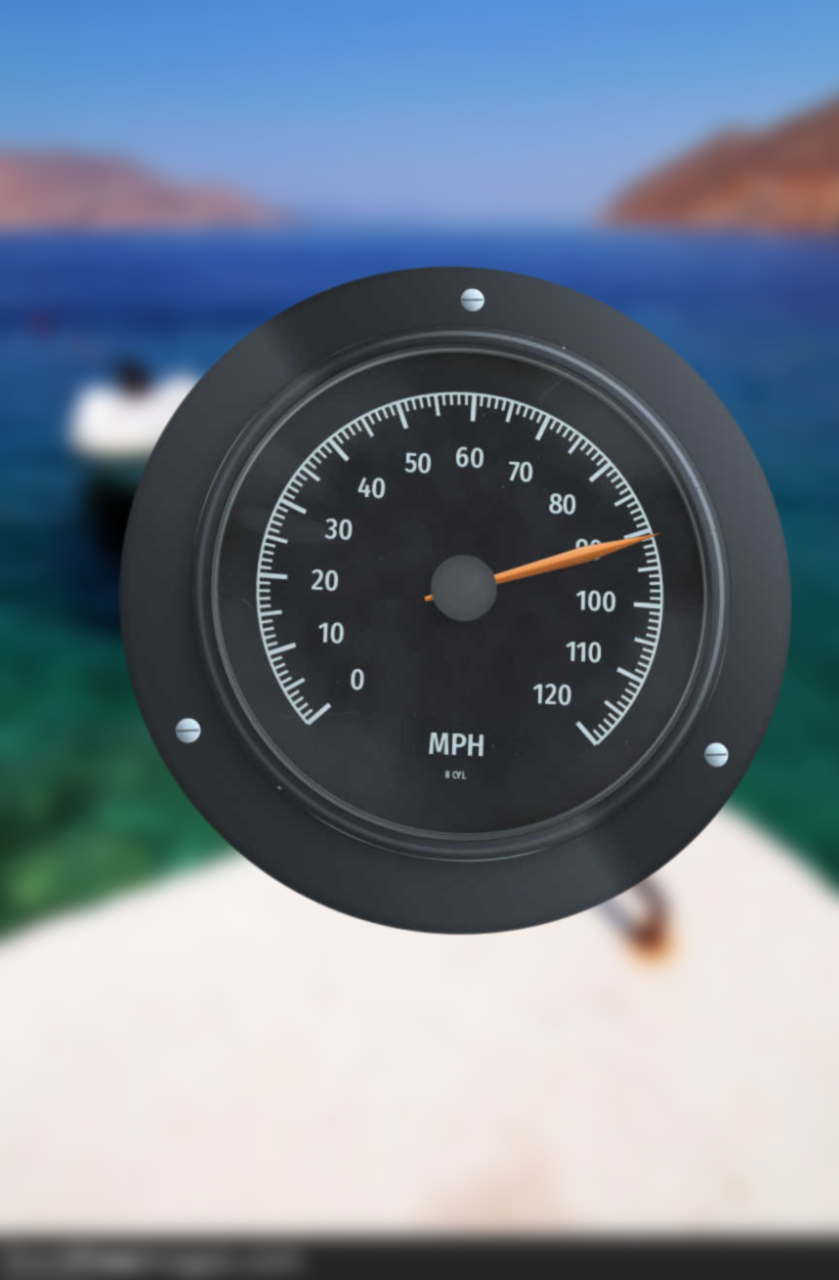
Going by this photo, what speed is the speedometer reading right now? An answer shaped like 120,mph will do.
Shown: 91,mph
